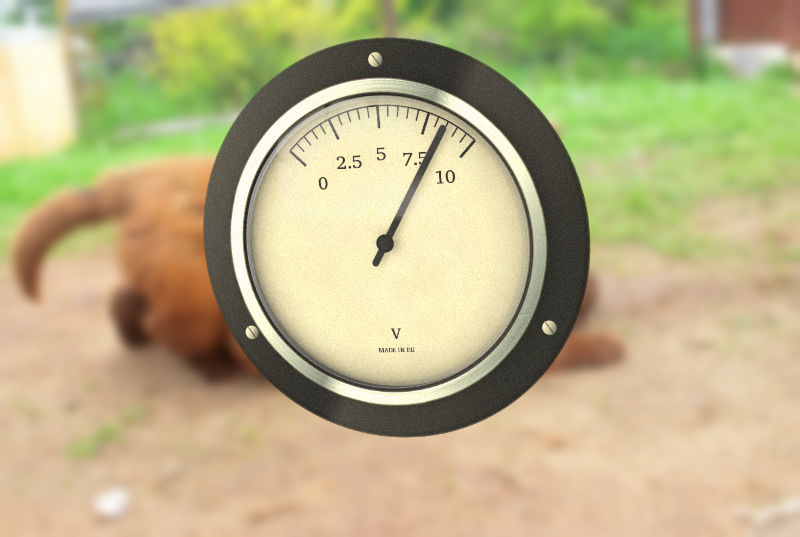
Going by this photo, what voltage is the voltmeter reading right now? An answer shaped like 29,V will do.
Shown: 8.5,V
